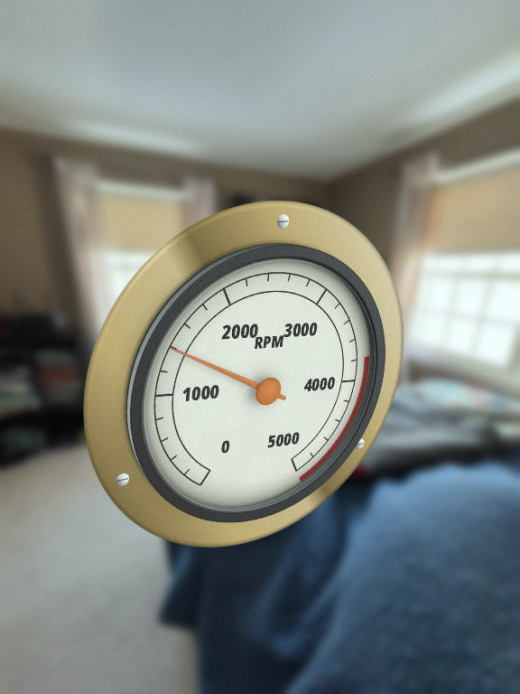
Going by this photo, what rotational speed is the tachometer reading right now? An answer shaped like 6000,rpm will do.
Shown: 1400,rpm
